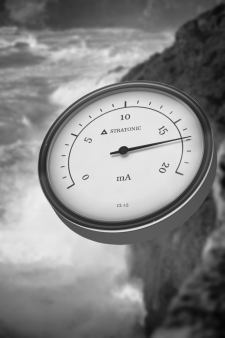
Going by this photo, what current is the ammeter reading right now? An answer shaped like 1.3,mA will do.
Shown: 17,mA
